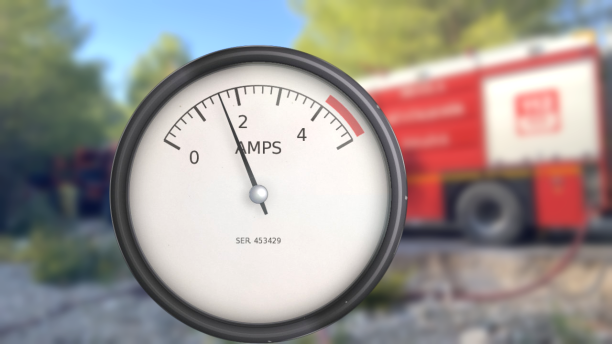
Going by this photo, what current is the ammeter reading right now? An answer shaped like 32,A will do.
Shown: 1.6,A
